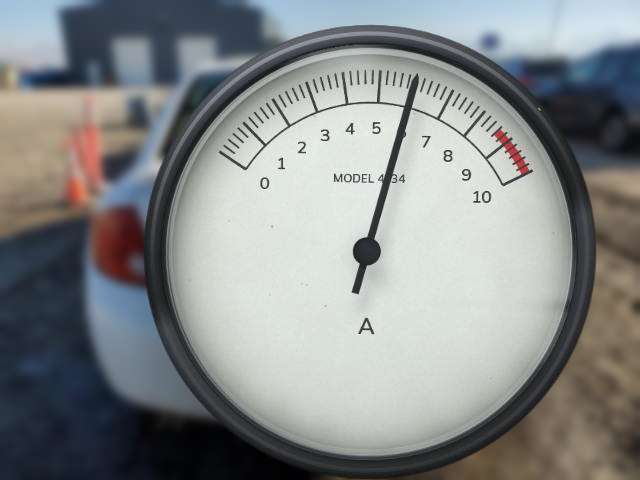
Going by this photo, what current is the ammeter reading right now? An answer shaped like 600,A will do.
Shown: 6,A
